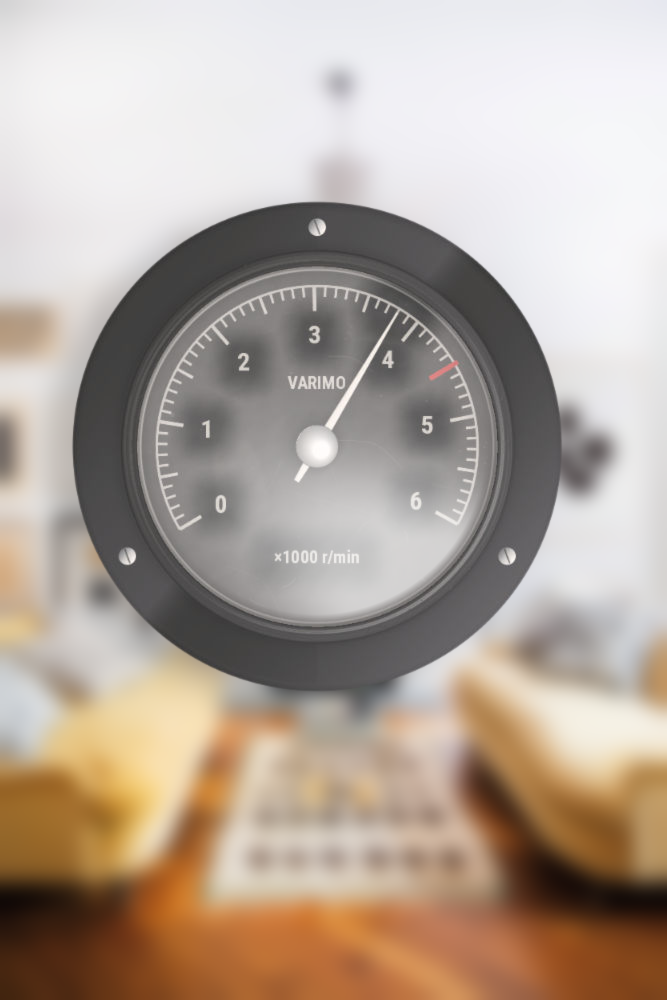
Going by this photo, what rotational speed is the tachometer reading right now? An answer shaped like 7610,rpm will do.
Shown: 3800,rpm
